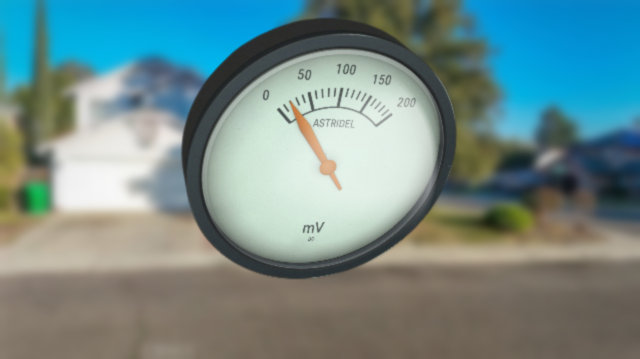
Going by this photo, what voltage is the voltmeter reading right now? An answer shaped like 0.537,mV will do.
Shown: 20,mV
